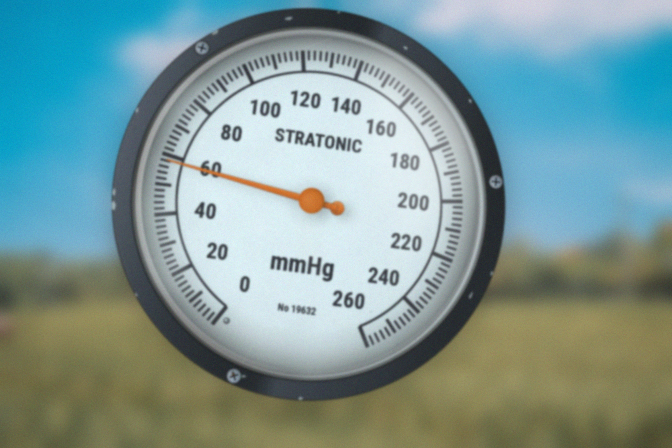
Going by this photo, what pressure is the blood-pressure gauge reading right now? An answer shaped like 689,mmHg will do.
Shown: 58,mmHg
